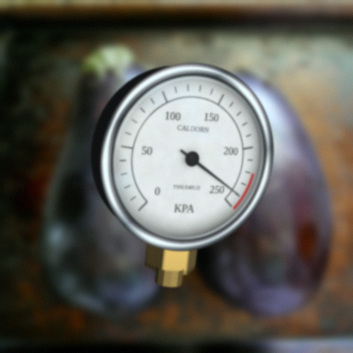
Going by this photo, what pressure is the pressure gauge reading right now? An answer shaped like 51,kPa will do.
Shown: 240,kPa
